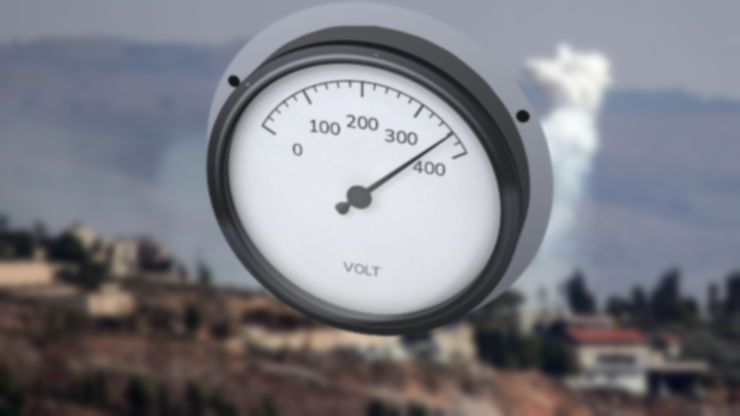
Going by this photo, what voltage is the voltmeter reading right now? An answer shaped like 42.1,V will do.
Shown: 360,V
